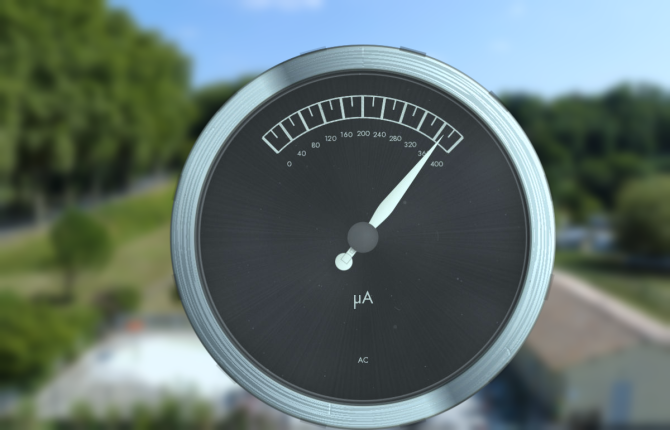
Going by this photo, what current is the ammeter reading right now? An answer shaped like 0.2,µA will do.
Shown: 370,µA
